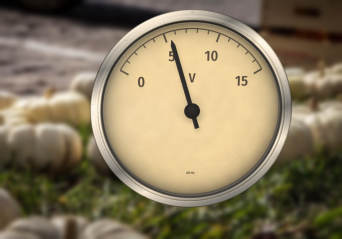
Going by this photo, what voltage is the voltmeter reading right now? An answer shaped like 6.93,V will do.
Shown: 5.5,V
